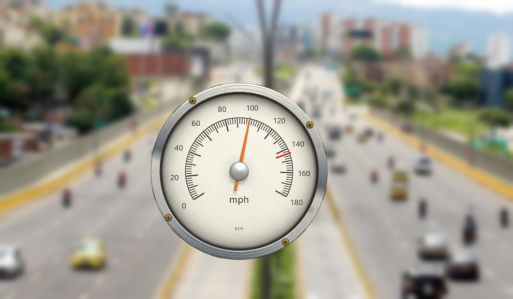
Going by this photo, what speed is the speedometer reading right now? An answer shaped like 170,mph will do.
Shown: 100,mph
